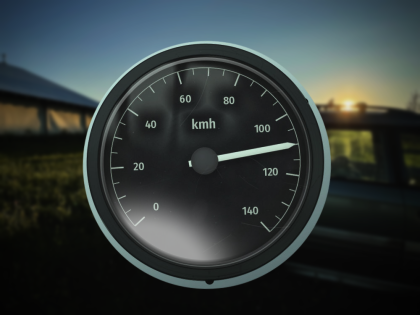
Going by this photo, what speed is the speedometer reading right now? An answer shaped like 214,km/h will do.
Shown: 110,km/h
